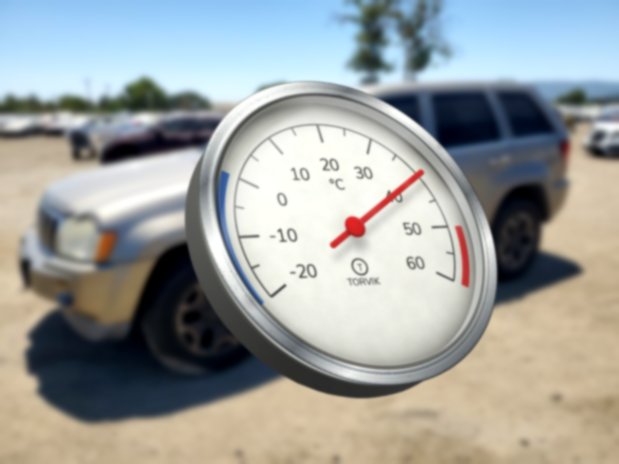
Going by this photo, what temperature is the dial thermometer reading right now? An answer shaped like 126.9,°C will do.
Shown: 40,°C
